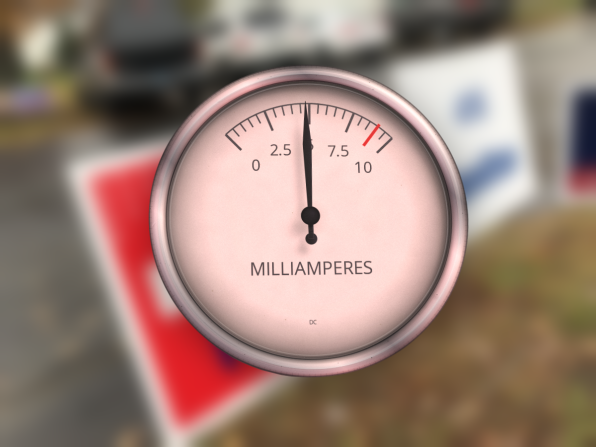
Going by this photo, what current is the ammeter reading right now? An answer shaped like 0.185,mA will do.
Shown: 4.75,mA
